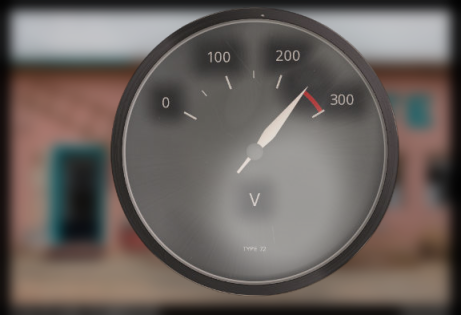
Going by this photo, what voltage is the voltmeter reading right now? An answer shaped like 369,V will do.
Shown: 250,V
